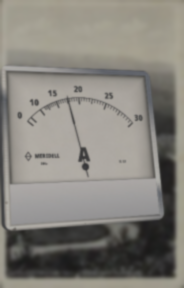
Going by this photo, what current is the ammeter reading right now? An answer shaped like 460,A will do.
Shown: 17.5,A
